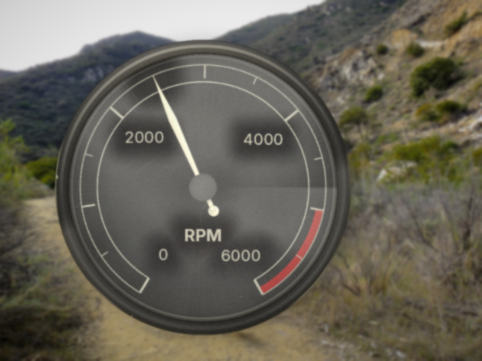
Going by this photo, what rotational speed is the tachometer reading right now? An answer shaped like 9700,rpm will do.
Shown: 2500,rpm
